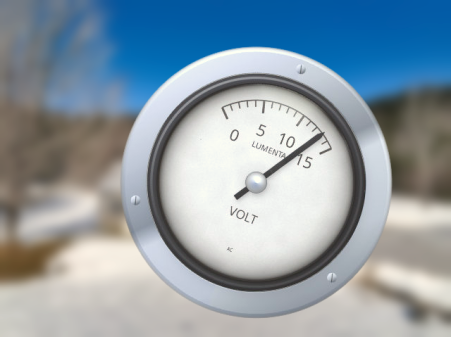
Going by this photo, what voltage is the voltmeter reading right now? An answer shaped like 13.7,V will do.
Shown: 13,V
